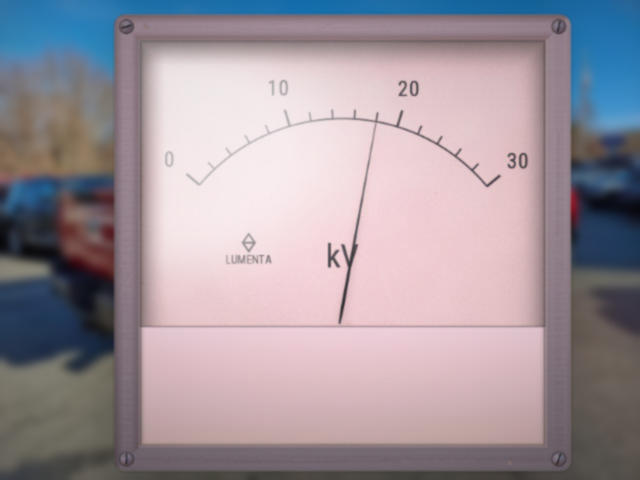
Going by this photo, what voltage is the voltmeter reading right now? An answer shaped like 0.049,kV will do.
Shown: 18,kV
